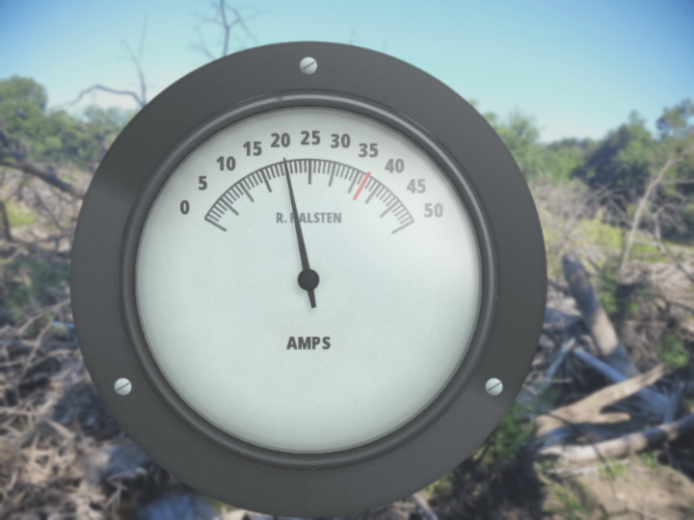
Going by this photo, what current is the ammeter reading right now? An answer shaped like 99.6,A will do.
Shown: 20,A
